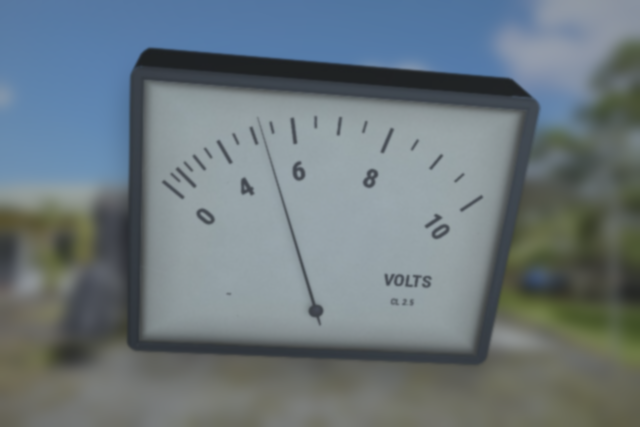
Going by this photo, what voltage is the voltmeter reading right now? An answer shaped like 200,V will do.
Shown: 5.25,V
